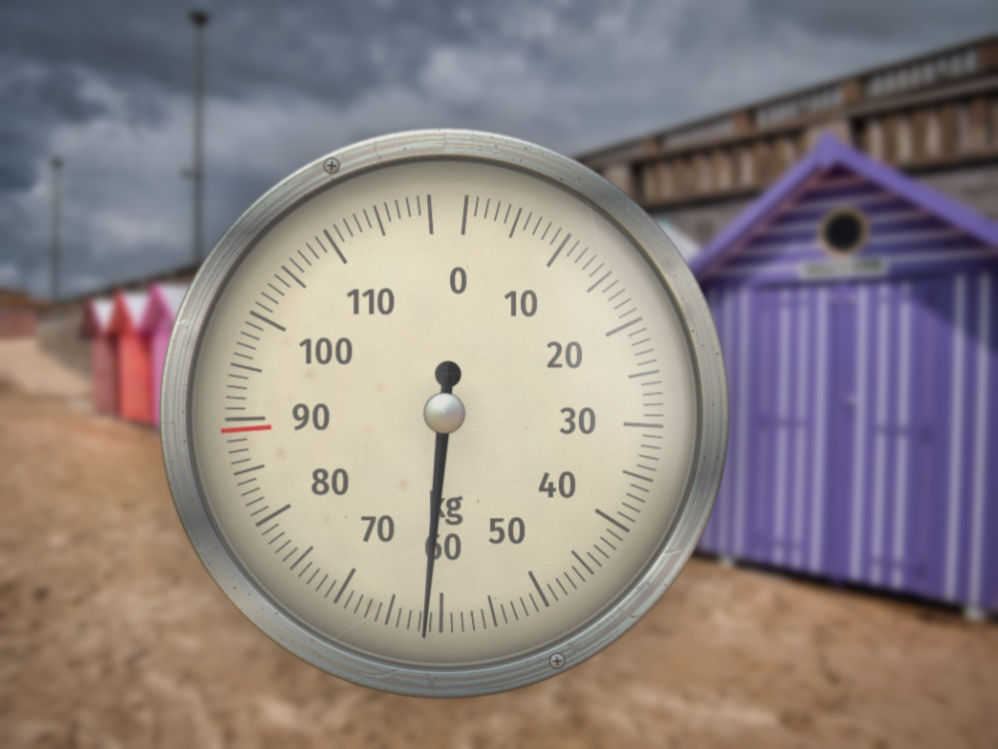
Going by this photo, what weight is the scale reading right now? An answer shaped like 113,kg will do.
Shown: 61.5,kg
